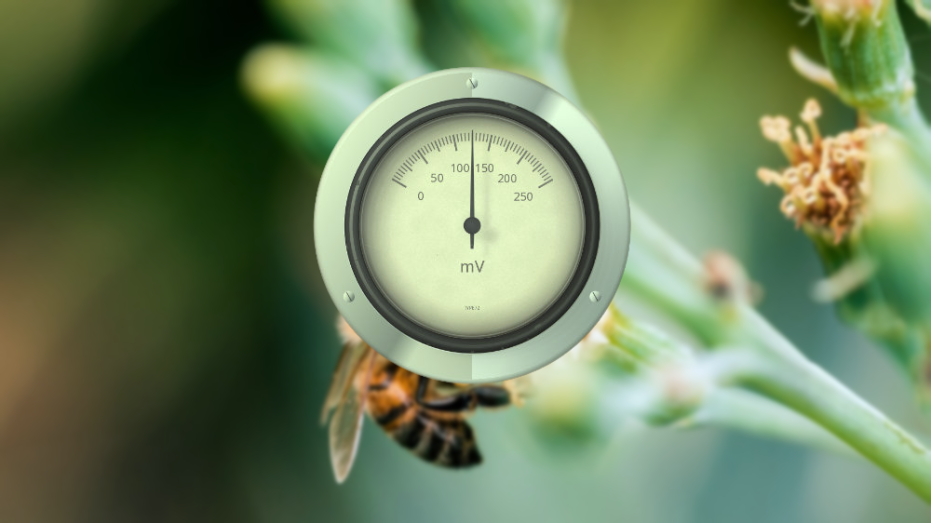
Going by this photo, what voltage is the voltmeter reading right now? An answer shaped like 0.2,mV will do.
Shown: 125,mV
